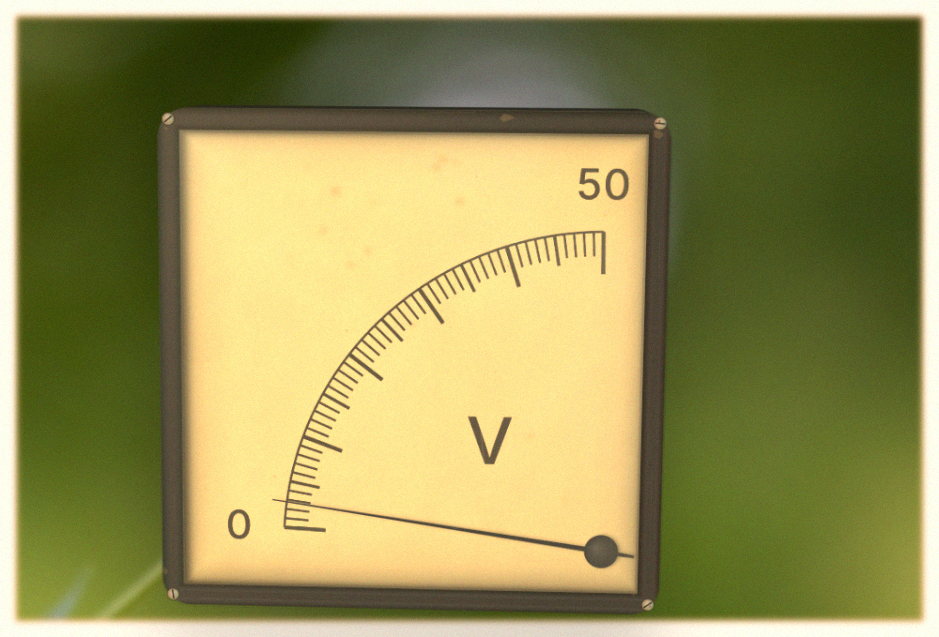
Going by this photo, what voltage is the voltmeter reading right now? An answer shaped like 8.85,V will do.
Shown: 3,V
